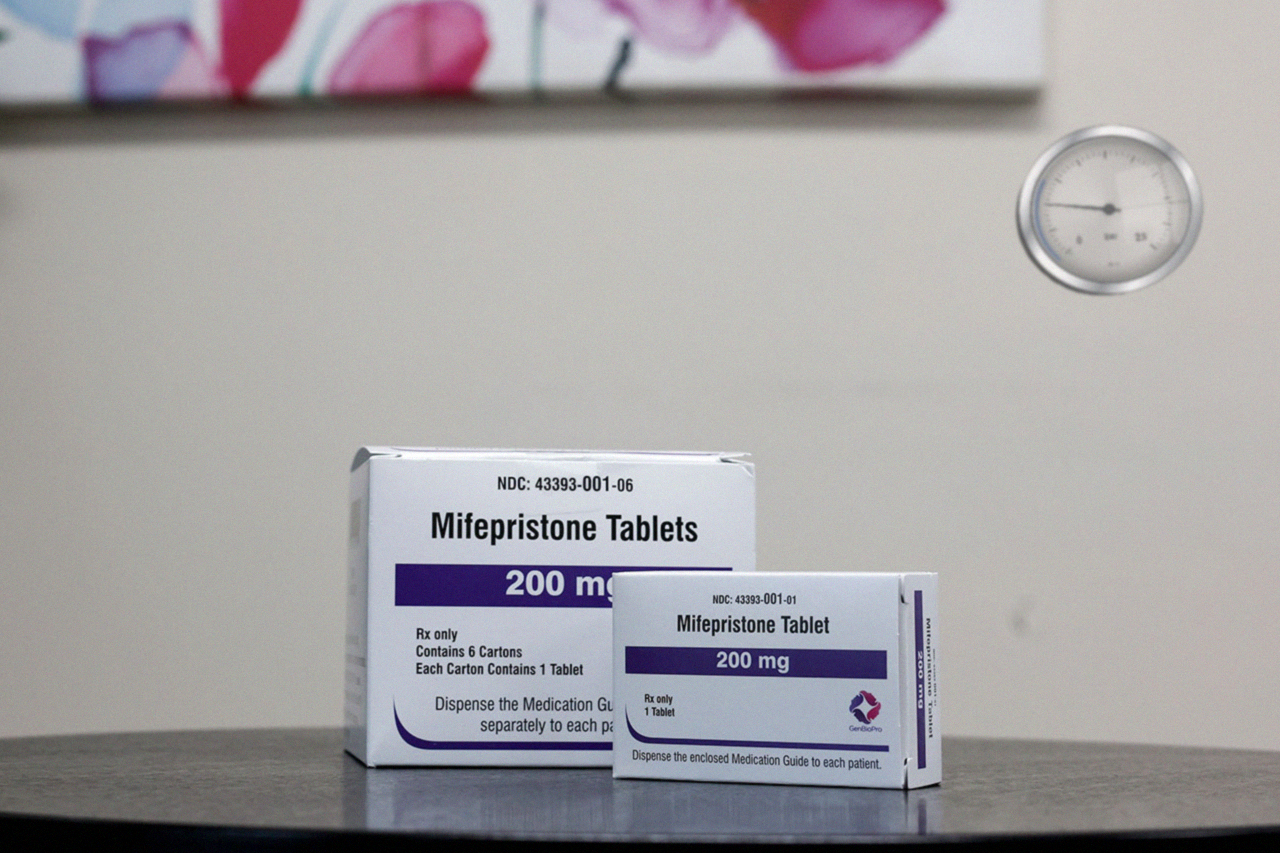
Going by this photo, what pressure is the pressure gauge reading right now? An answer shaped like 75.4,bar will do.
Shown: 5,bar
